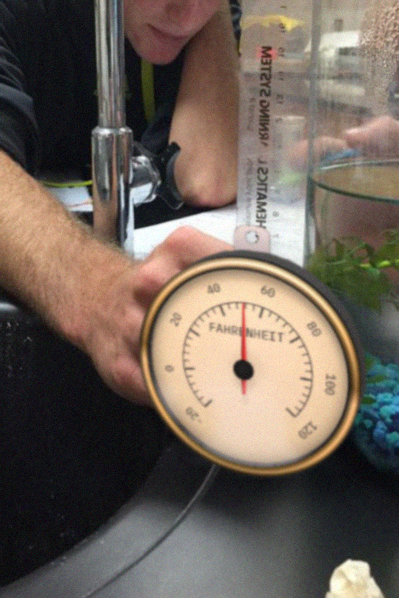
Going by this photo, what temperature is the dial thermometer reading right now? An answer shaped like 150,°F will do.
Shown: 52,°F
